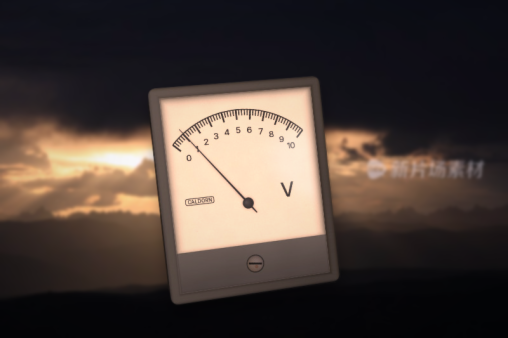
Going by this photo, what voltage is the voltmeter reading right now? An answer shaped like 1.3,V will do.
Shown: 1,V
